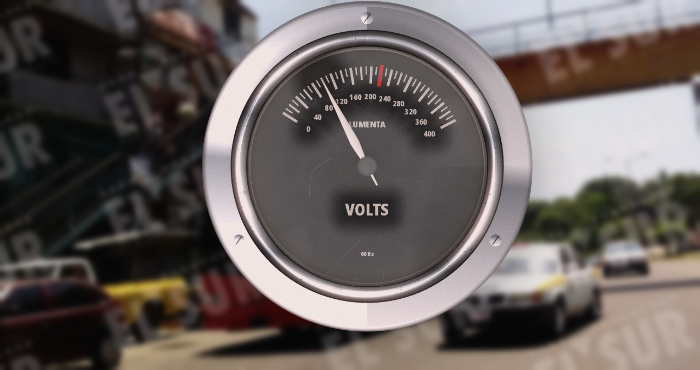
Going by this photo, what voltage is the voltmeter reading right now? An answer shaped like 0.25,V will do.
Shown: 100,V
